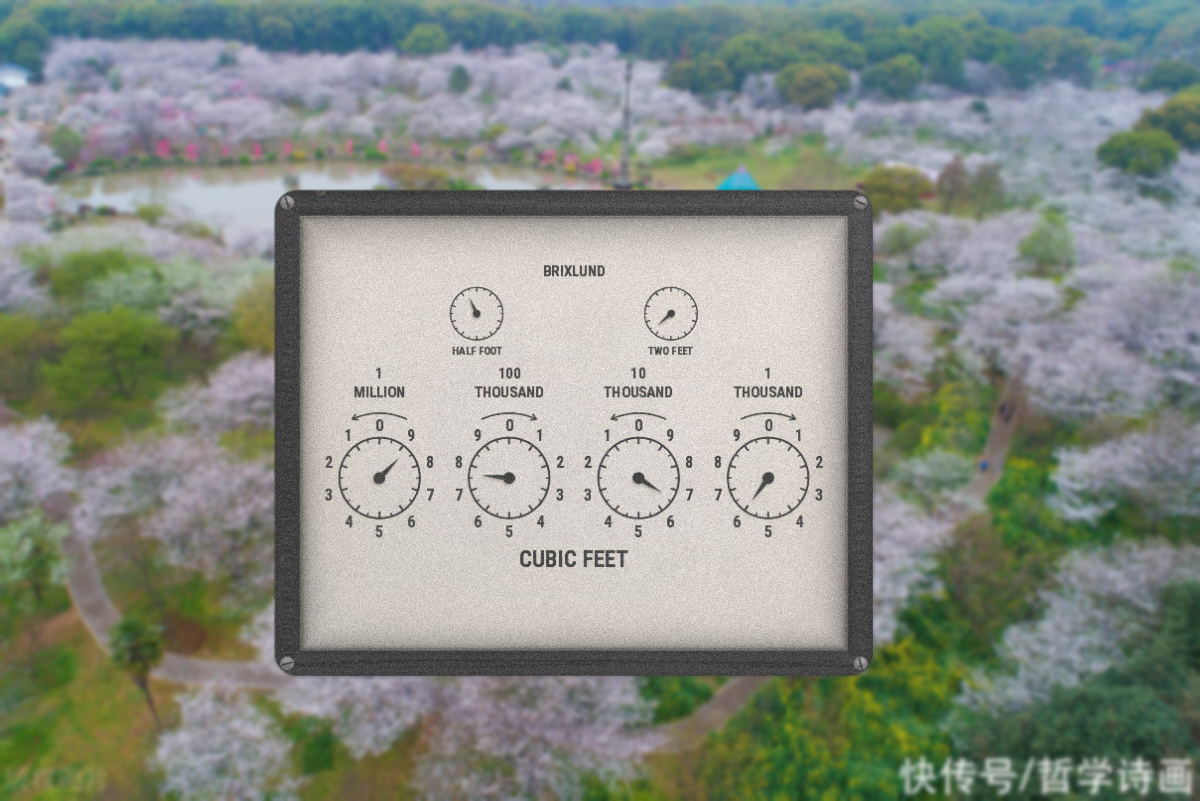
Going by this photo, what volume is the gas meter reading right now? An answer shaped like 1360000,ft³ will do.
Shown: 876600,ft³
